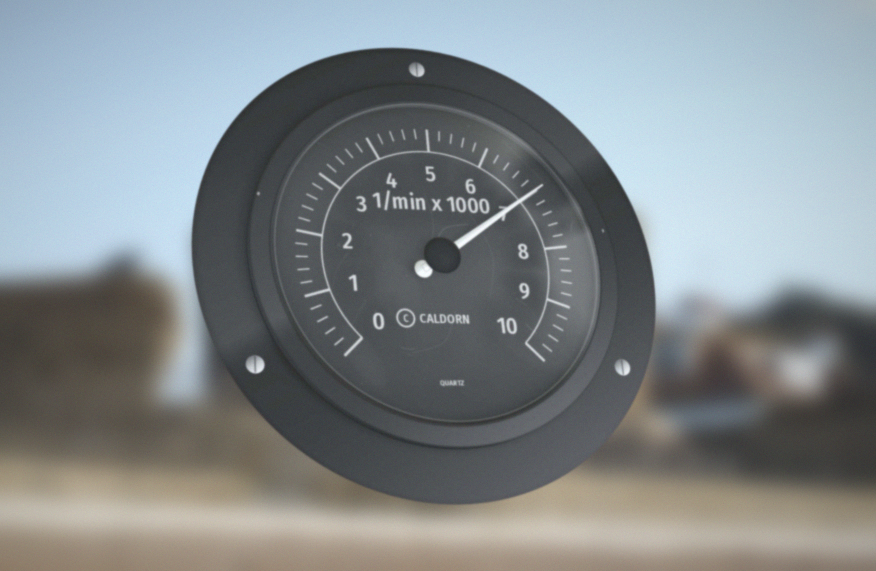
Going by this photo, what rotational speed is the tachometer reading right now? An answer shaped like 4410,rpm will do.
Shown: 7000,rpm
